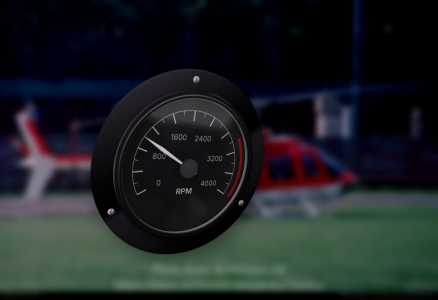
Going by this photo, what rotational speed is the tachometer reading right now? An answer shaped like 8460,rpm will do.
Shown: 1000,rpm
